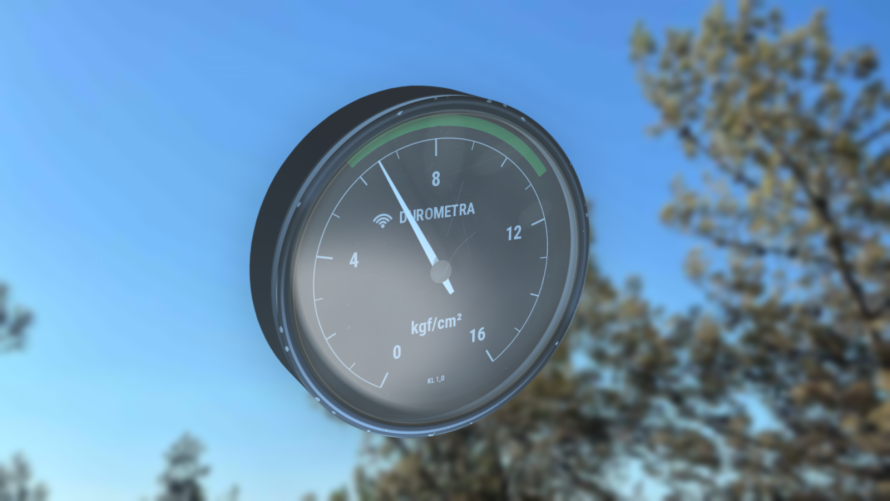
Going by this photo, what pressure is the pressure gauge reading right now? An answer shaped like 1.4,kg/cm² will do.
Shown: 6.5,kg/cm²
